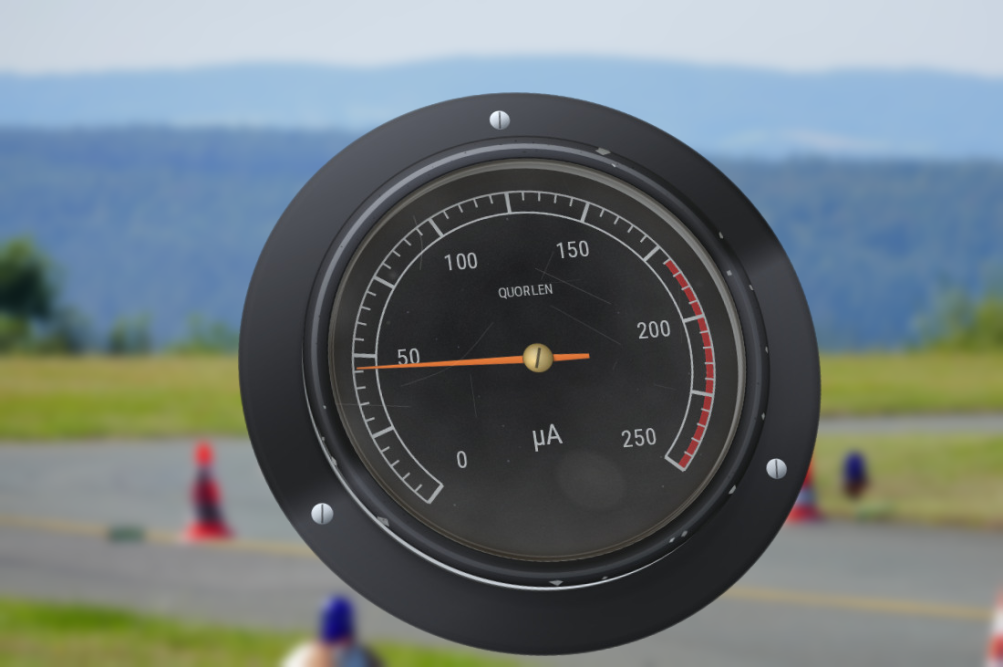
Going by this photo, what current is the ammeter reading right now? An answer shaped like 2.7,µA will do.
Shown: 45,µA
